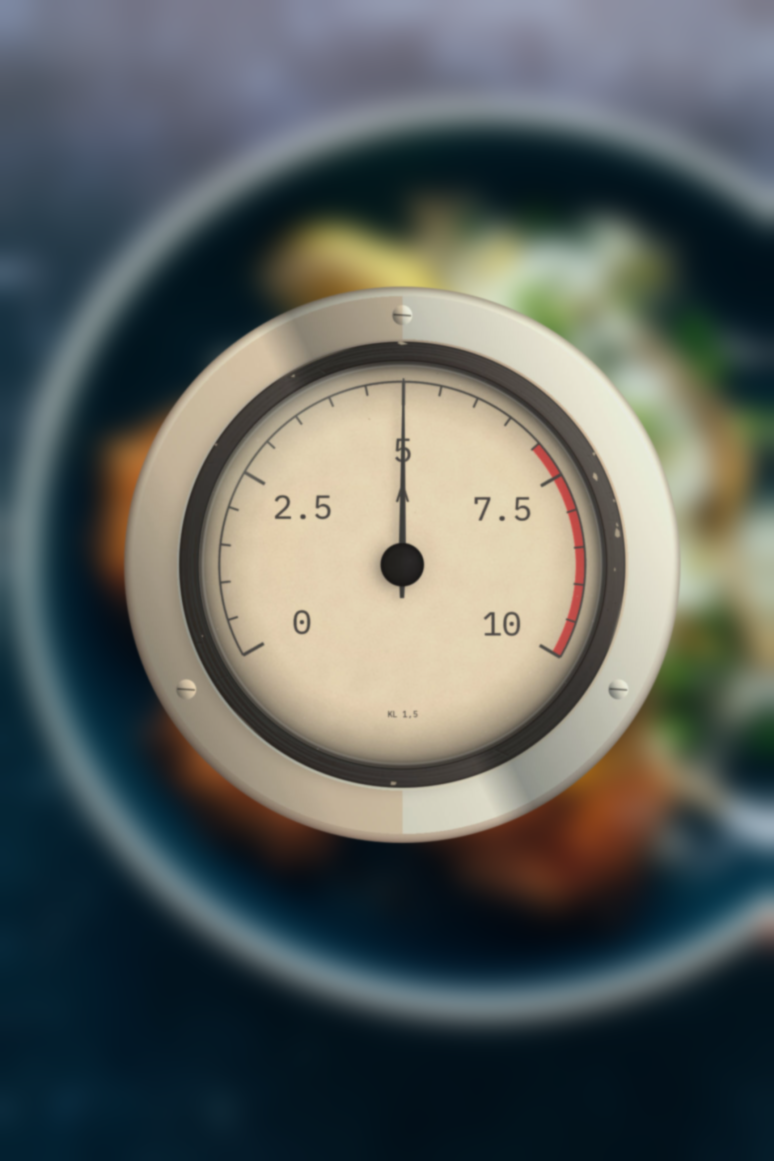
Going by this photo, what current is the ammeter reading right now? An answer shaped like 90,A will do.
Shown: 5,A
